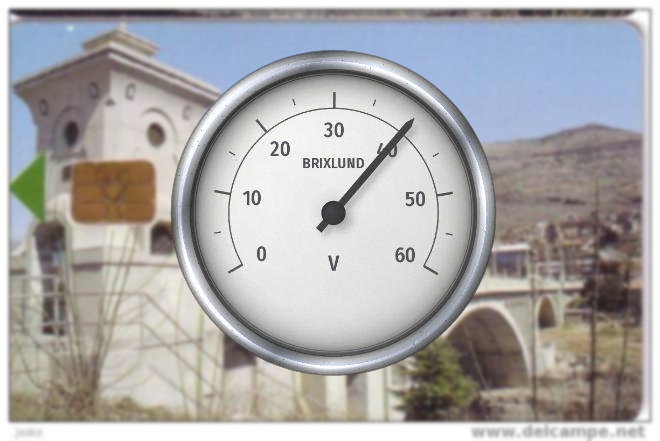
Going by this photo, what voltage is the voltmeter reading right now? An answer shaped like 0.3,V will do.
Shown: 40,V
